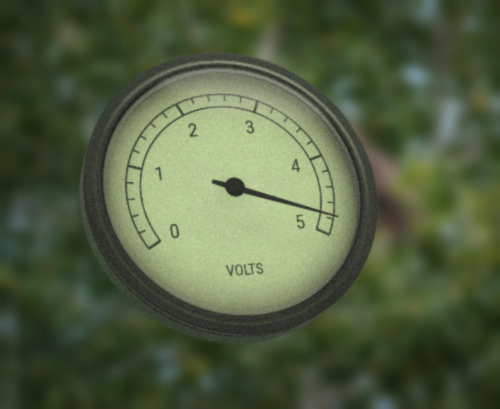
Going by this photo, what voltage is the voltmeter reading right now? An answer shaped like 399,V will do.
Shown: 4.8,V
